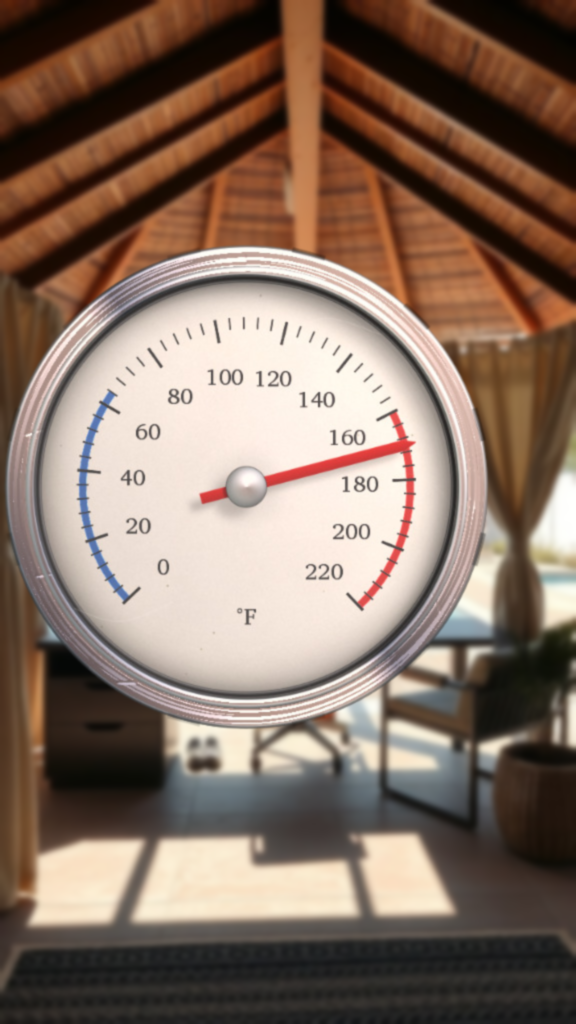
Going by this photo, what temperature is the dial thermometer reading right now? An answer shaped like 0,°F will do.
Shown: 170,°F
